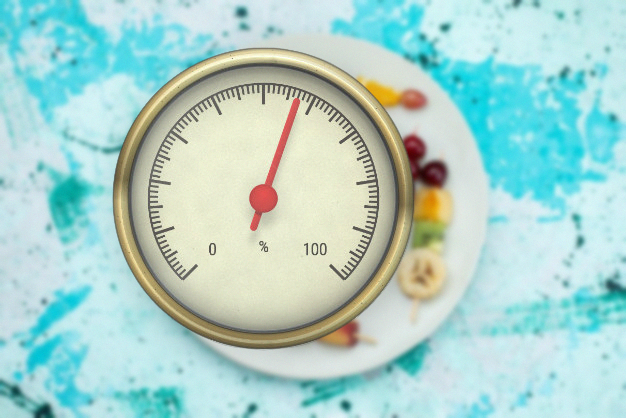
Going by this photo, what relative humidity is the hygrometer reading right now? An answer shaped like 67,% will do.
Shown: 57,%
